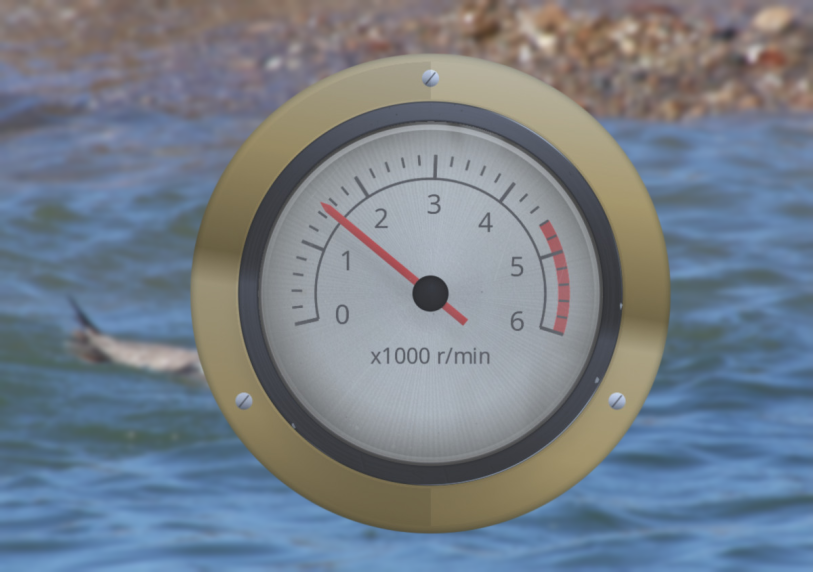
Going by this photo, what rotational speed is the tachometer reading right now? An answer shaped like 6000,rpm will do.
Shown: 1500,rpm
